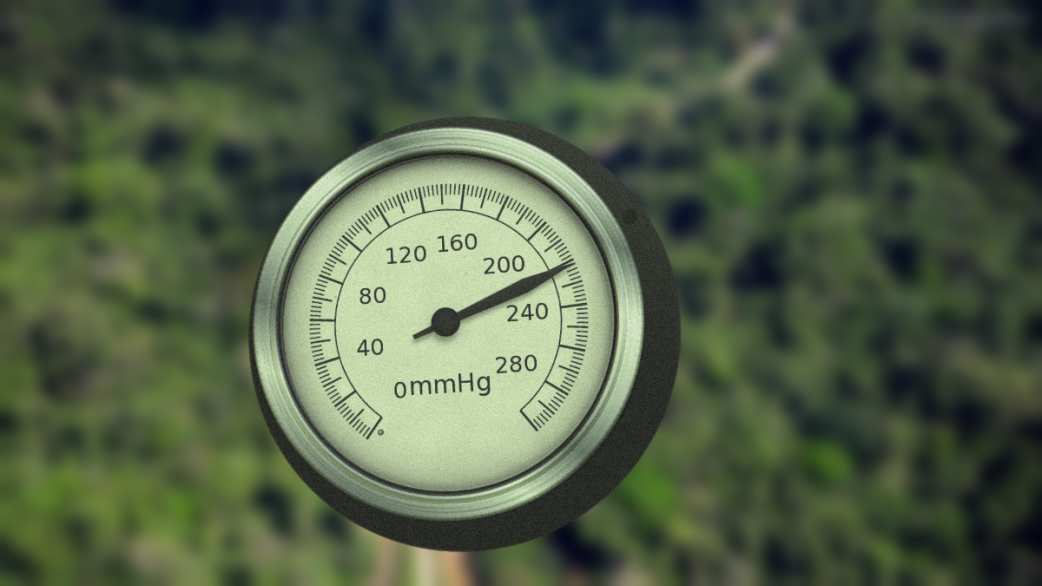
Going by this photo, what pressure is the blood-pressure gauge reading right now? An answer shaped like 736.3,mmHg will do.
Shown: 222,mmHg
